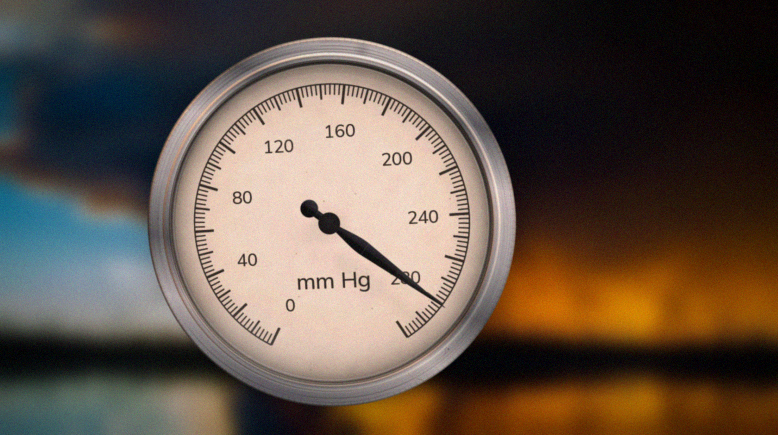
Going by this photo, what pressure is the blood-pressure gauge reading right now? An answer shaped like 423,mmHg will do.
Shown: 280,mmHg
